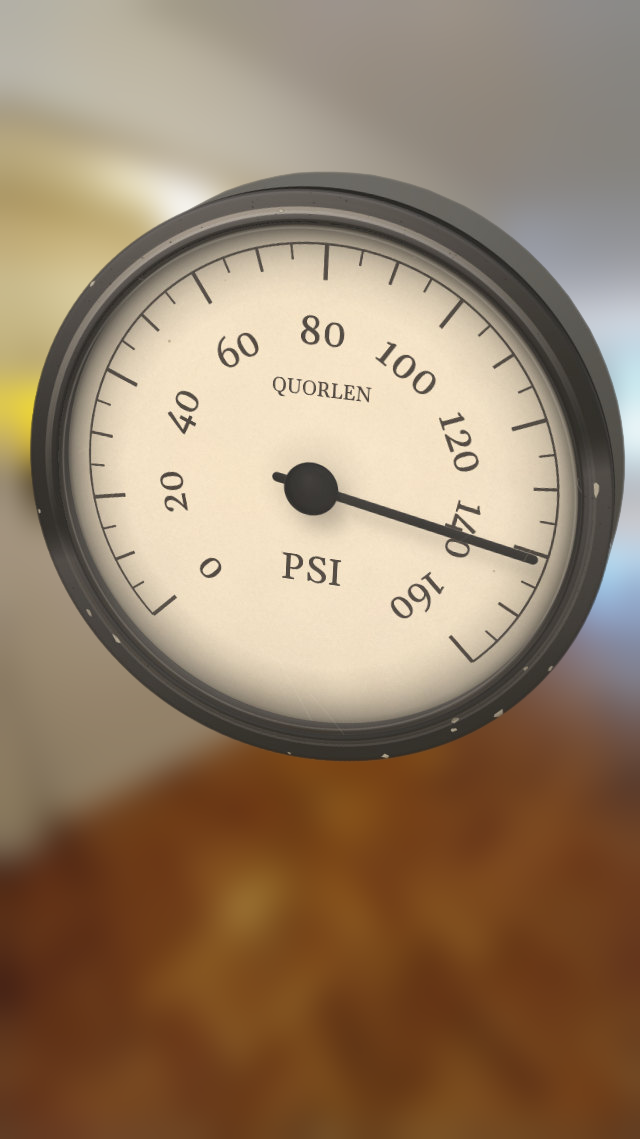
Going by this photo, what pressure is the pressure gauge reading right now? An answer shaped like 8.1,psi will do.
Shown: 140,psi
